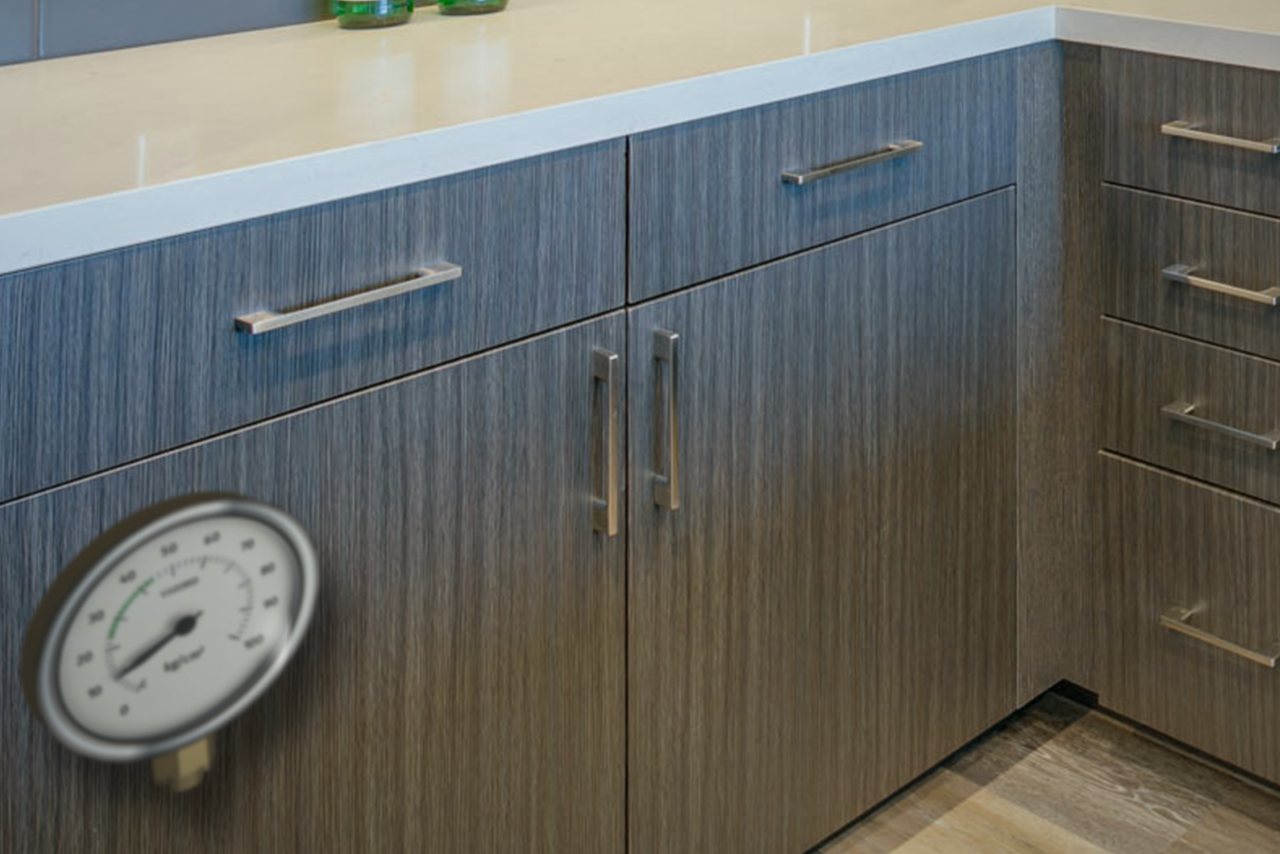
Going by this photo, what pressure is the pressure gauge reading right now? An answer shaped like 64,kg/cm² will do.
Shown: 10,kg/cm²
